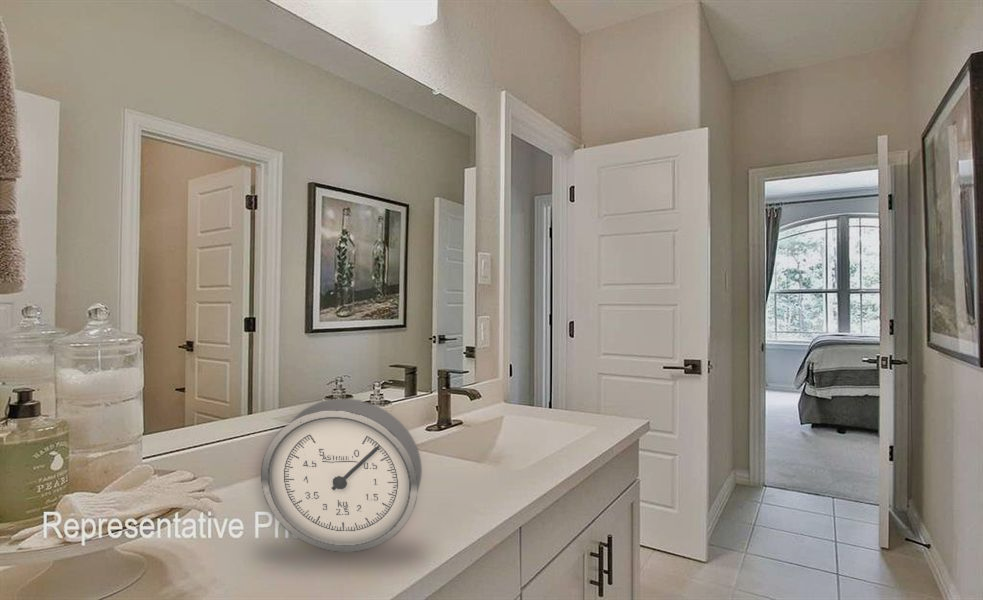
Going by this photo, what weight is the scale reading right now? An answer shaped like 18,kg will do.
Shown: 0.25,kg
